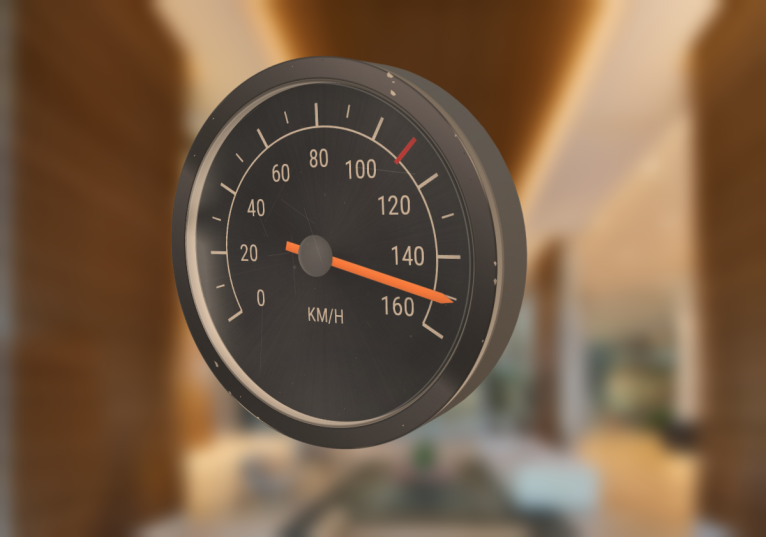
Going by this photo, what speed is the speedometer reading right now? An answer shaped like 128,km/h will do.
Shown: 150,km/h
